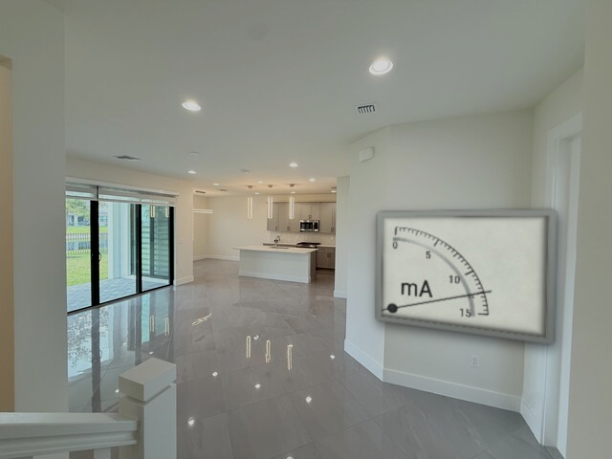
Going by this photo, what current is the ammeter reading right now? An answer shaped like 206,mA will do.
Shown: 12.5,mA
